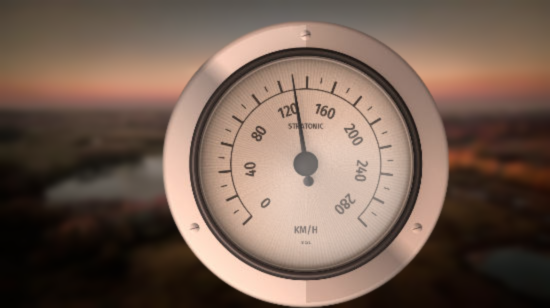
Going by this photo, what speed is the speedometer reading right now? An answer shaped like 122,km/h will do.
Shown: 130,km/h
